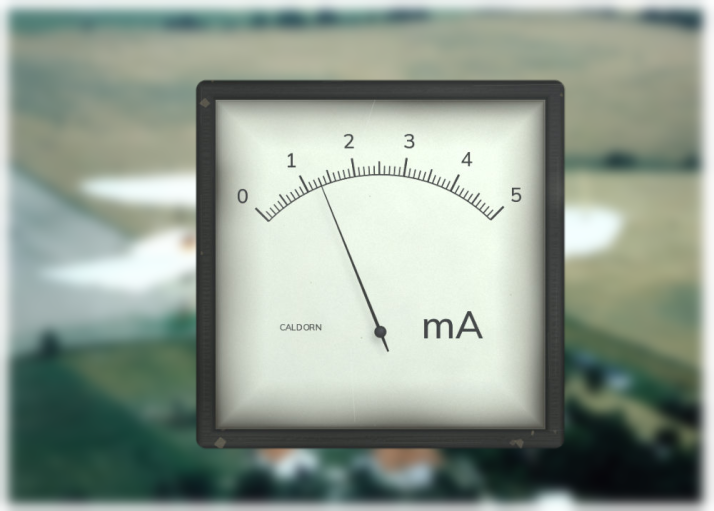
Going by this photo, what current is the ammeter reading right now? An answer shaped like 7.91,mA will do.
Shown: 1.3,mA
